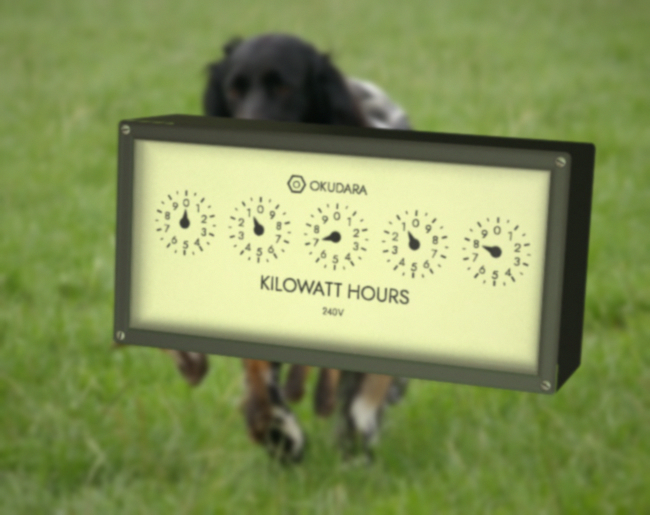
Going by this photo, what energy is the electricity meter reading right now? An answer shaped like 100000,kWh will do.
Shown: 708,kWh
